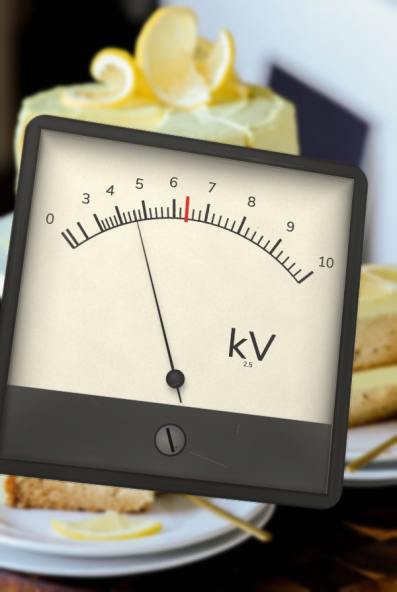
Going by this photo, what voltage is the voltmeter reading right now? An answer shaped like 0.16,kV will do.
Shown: 4.6,kV
